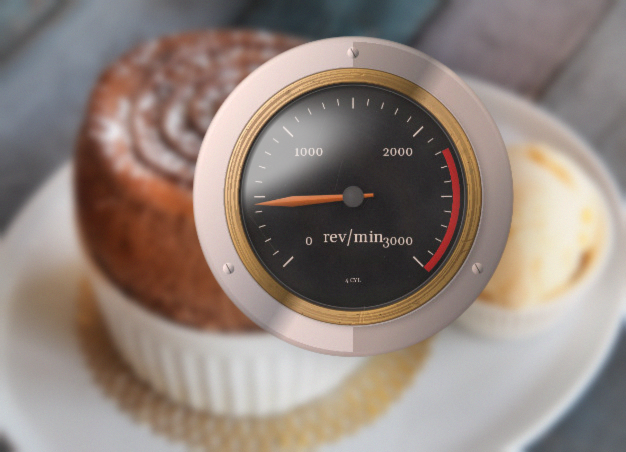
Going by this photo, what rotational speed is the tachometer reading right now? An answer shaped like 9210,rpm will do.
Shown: 450,rpm
